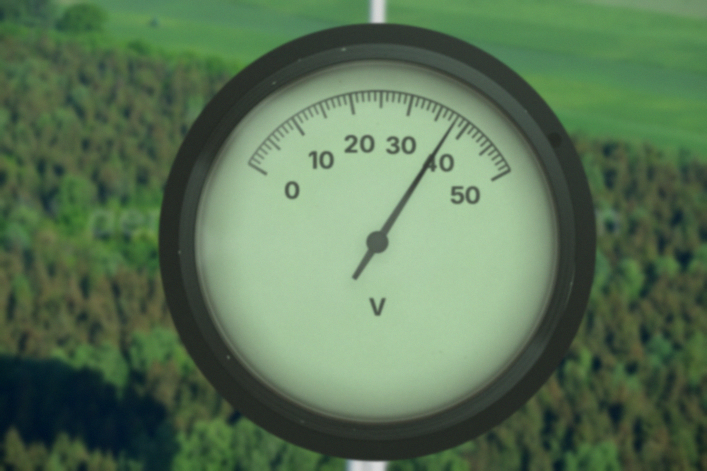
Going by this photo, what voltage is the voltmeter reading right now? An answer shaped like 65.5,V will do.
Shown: 38,V
